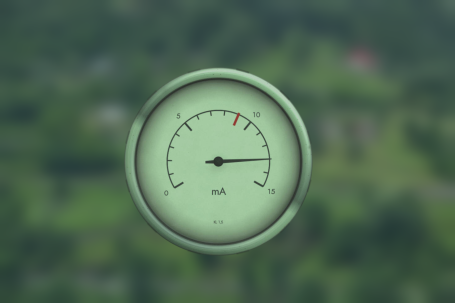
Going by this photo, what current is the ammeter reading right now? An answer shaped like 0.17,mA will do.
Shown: 13,mA
